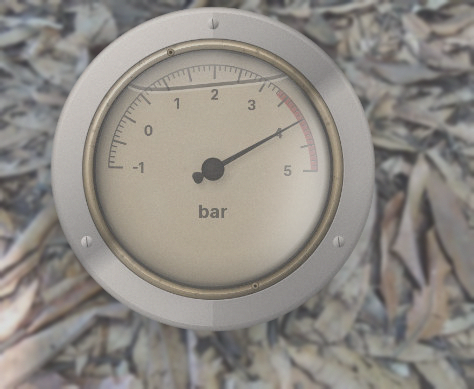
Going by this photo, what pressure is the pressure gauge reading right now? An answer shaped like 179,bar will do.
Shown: 4,bar
